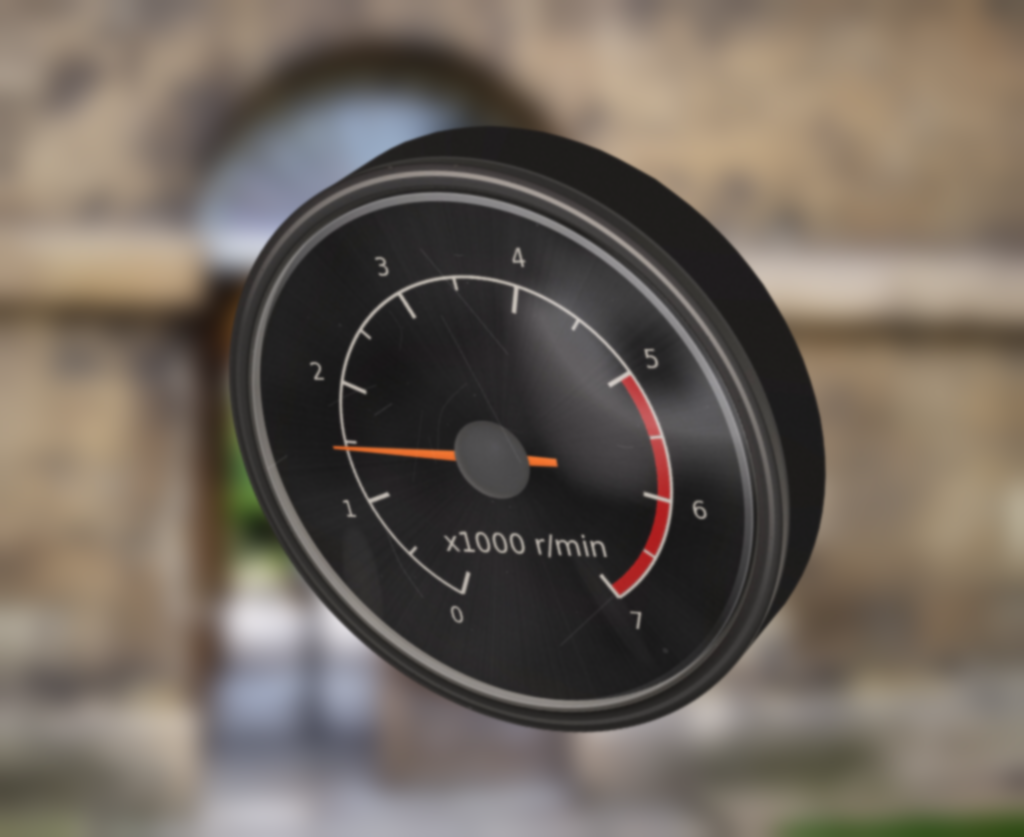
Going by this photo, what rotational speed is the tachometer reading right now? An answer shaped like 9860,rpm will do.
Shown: 1500,rpm
